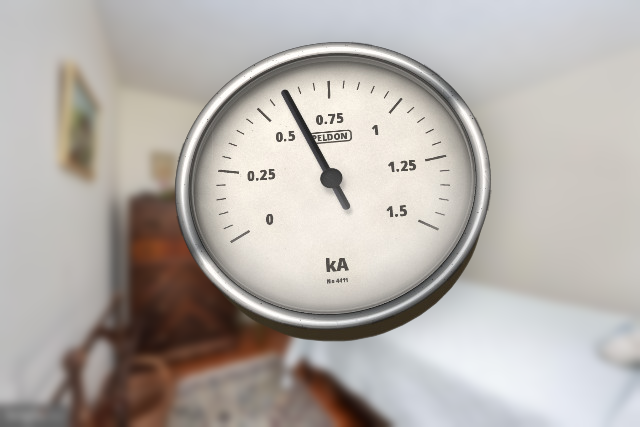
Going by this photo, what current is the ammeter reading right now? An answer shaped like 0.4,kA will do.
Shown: 0.6,kA
